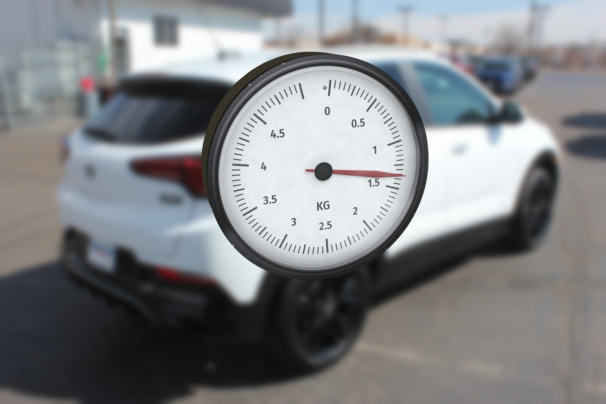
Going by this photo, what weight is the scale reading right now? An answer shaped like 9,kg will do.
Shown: 1.35,kg
